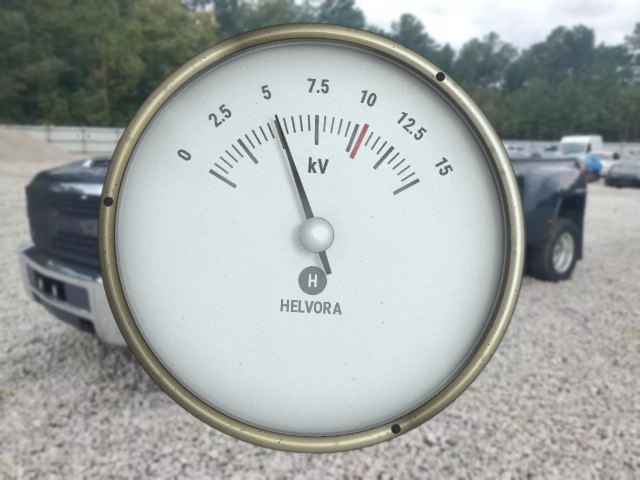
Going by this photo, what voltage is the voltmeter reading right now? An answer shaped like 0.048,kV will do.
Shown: 5,kV
